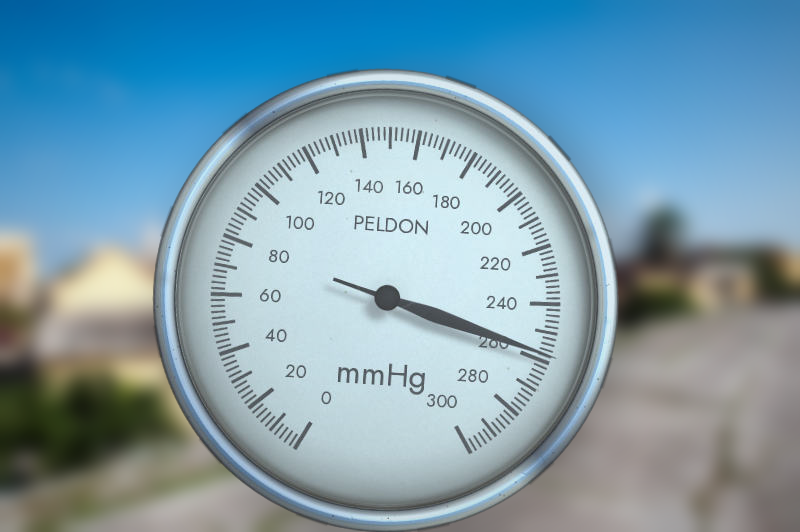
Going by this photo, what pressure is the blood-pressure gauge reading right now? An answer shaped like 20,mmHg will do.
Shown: 258,mmHg
